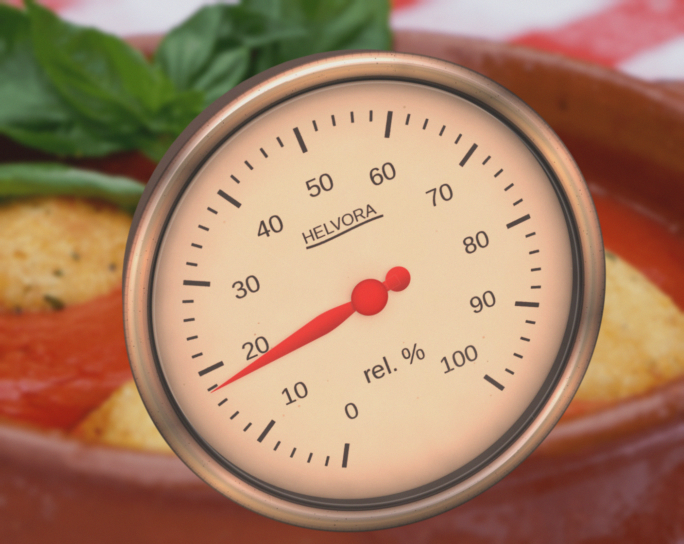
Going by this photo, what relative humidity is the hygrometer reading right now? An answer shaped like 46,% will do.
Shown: 18,%
